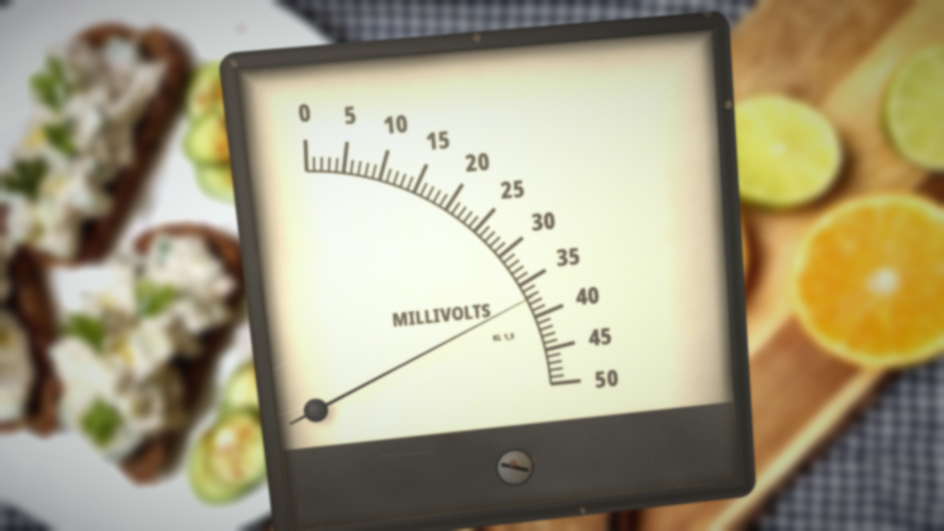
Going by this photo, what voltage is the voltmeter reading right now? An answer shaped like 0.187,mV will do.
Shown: 37,mV
